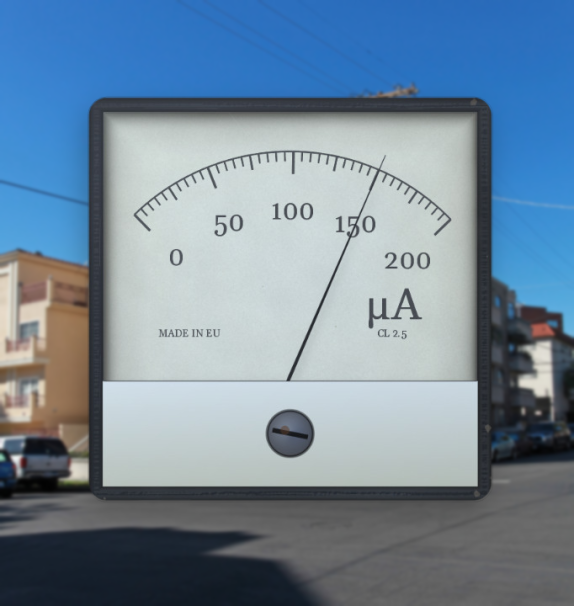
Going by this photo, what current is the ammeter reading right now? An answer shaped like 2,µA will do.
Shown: 150,µA
